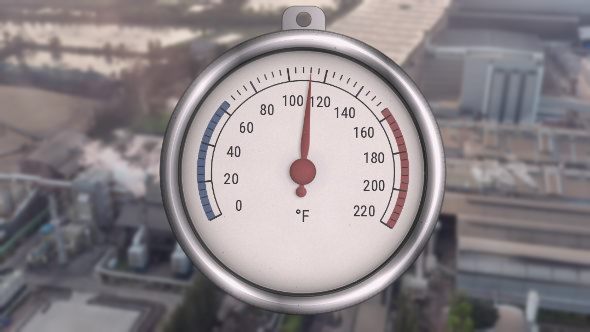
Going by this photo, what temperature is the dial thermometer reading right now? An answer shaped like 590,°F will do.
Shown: 112,°F
